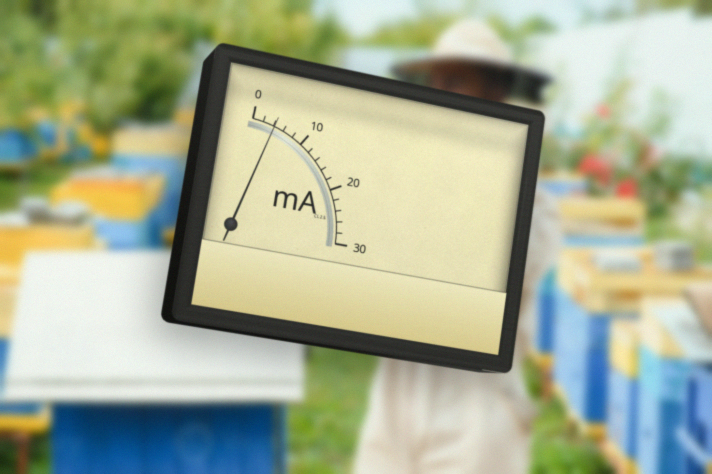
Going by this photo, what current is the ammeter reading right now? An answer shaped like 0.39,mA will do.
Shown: 4,mA
